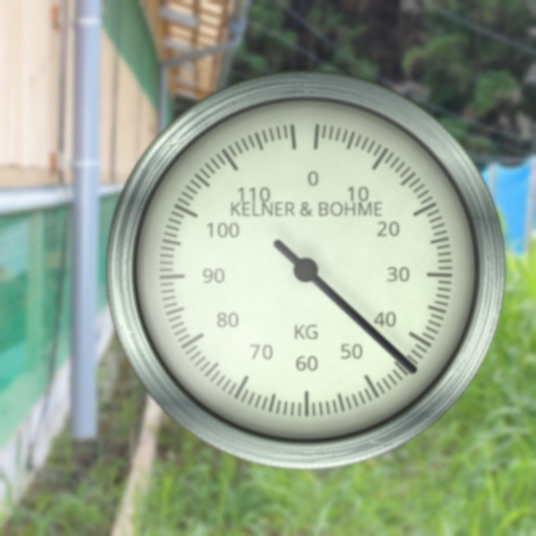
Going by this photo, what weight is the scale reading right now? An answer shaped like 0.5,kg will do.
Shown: 44,kg
